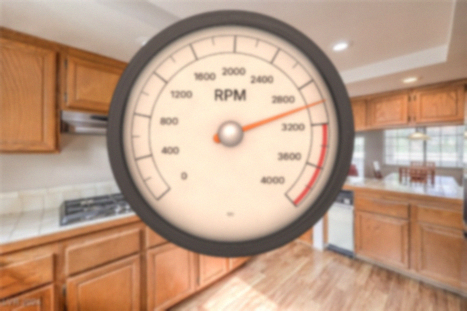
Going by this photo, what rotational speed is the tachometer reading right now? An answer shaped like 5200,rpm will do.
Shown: 3000,rpm
